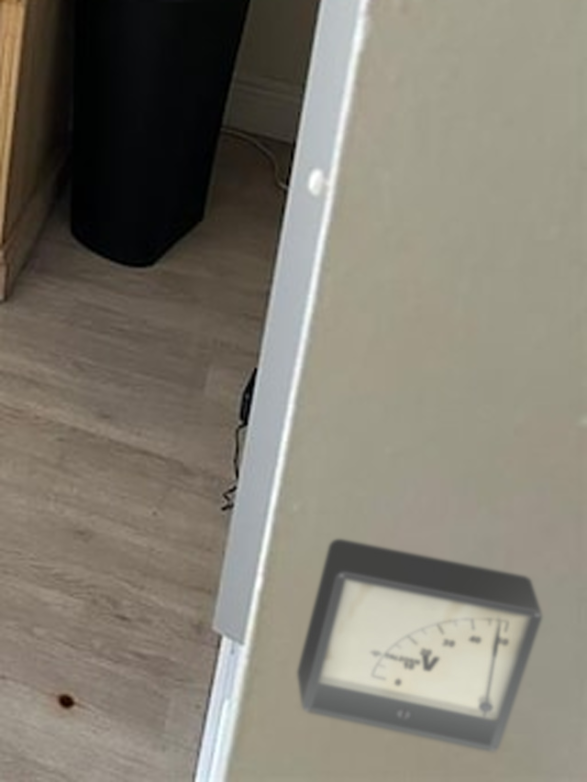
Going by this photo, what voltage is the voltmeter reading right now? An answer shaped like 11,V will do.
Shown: 47.5,V
